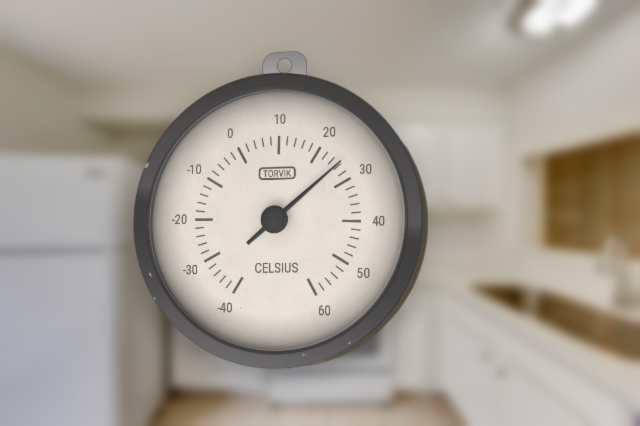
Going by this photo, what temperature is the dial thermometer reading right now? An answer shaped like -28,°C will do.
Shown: 26,°C
